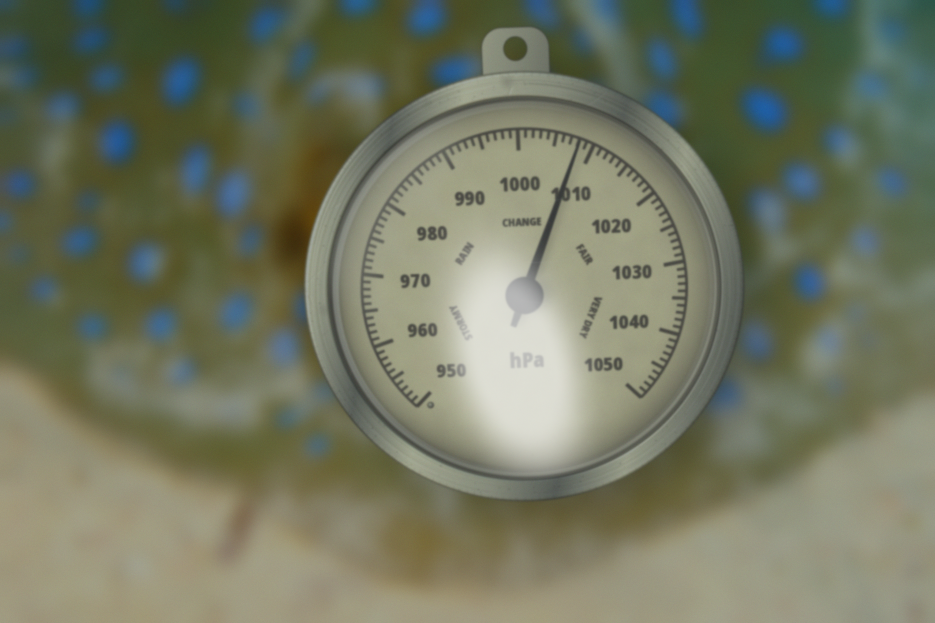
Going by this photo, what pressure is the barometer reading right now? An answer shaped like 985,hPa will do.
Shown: 1008,hPa
